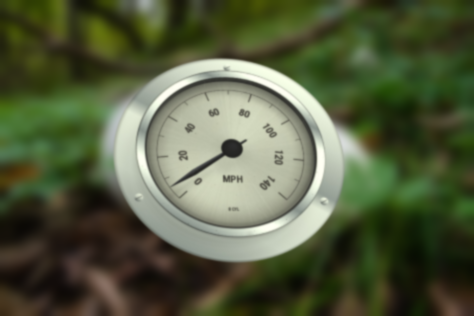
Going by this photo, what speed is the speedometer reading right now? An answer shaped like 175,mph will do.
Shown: 5,mph
